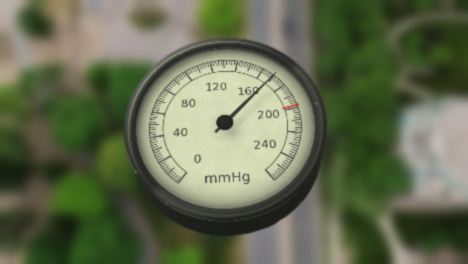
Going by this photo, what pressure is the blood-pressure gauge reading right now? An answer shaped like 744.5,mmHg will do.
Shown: 170,mmHg
